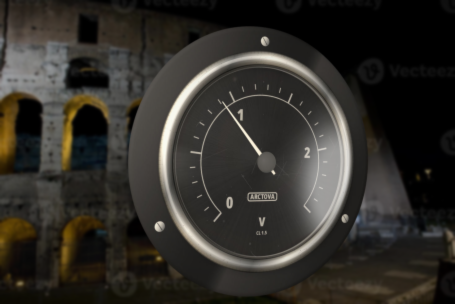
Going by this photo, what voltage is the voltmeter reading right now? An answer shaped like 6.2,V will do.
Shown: 0.9,V
